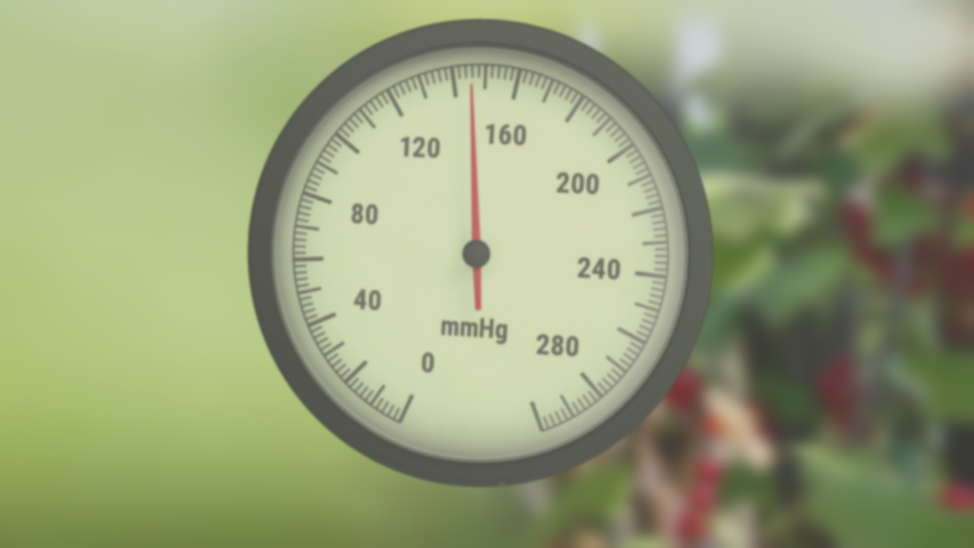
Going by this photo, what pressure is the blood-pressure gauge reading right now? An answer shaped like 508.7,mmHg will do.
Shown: 146,mmHg
